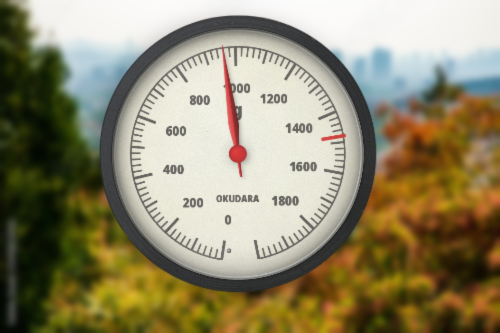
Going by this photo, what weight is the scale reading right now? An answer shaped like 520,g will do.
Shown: 960,g
